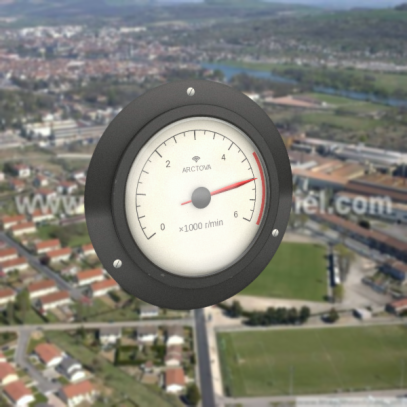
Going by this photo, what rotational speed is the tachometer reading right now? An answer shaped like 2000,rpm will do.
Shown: 5000,rpm
